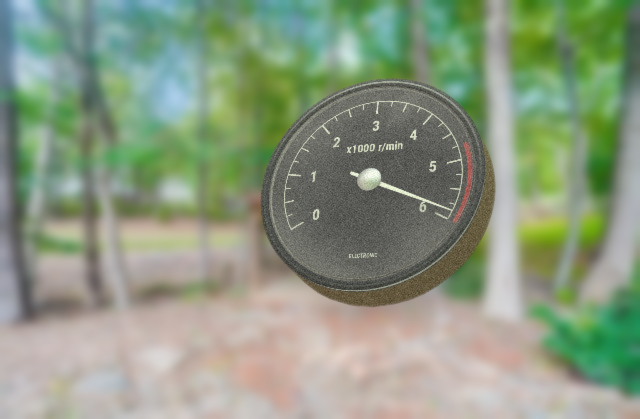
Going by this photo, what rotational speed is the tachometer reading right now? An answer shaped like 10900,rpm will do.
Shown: 5875,rpm
